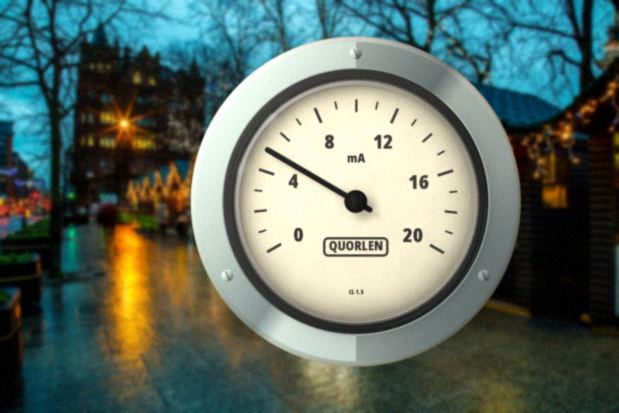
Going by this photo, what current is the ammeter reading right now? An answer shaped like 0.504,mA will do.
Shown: 5,mA
